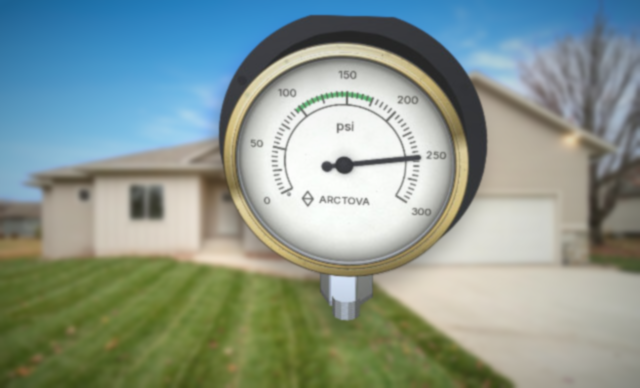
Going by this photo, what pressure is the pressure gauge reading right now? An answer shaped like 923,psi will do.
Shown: 250,psi
